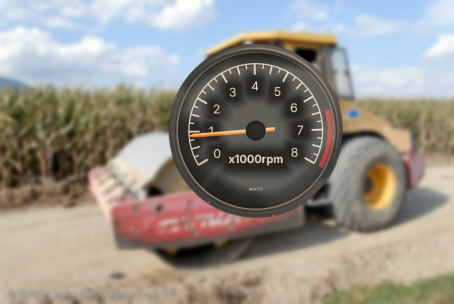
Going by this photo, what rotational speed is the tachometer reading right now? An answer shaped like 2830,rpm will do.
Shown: 875,rpm
